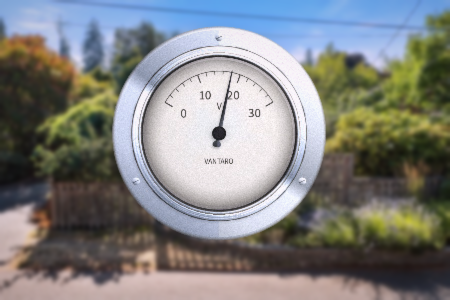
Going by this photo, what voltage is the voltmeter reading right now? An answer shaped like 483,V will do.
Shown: 18,V
